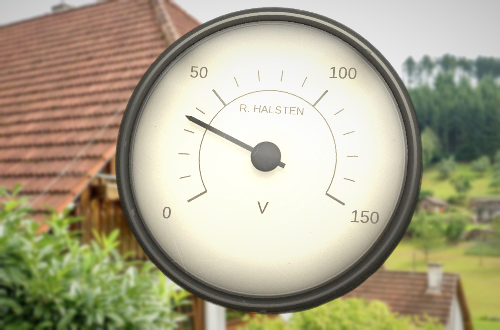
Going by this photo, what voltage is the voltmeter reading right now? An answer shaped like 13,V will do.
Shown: 35,V
